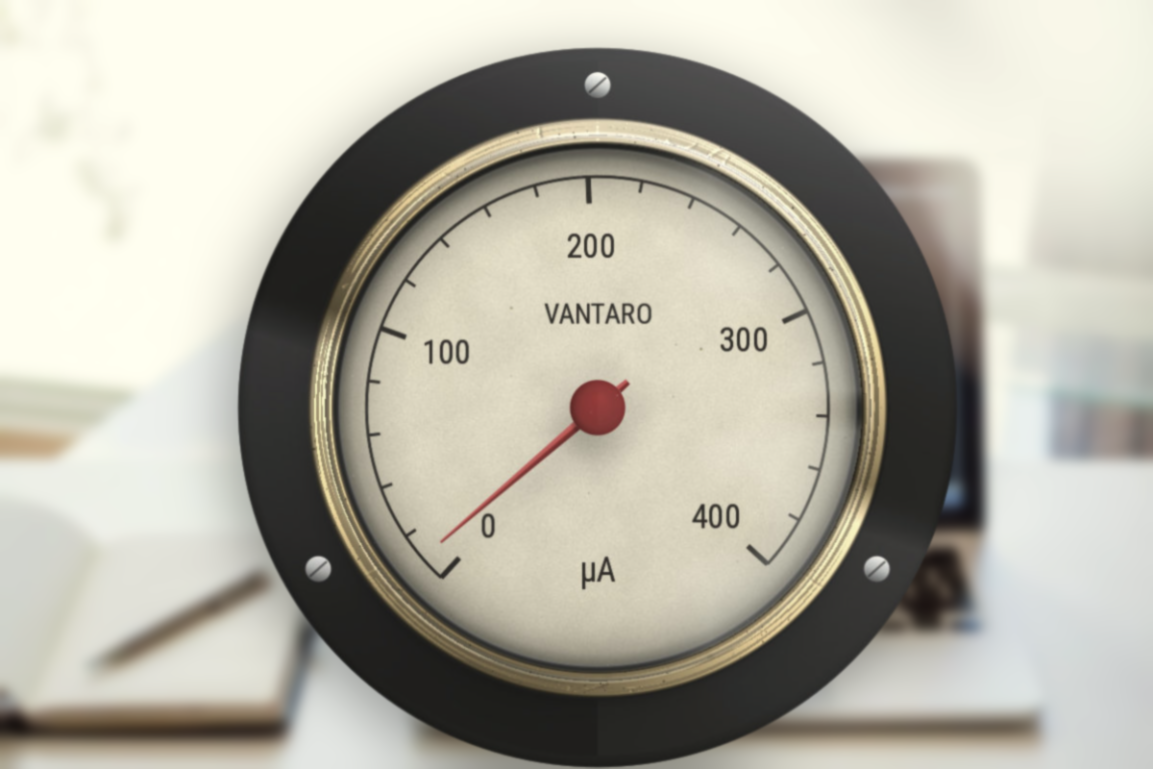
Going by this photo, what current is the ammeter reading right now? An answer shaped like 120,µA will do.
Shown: 10,µA
